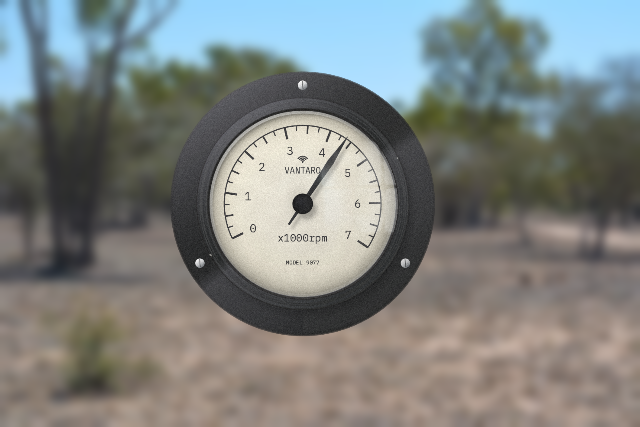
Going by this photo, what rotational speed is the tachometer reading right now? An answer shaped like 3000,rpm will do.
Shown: 4375,rpm
